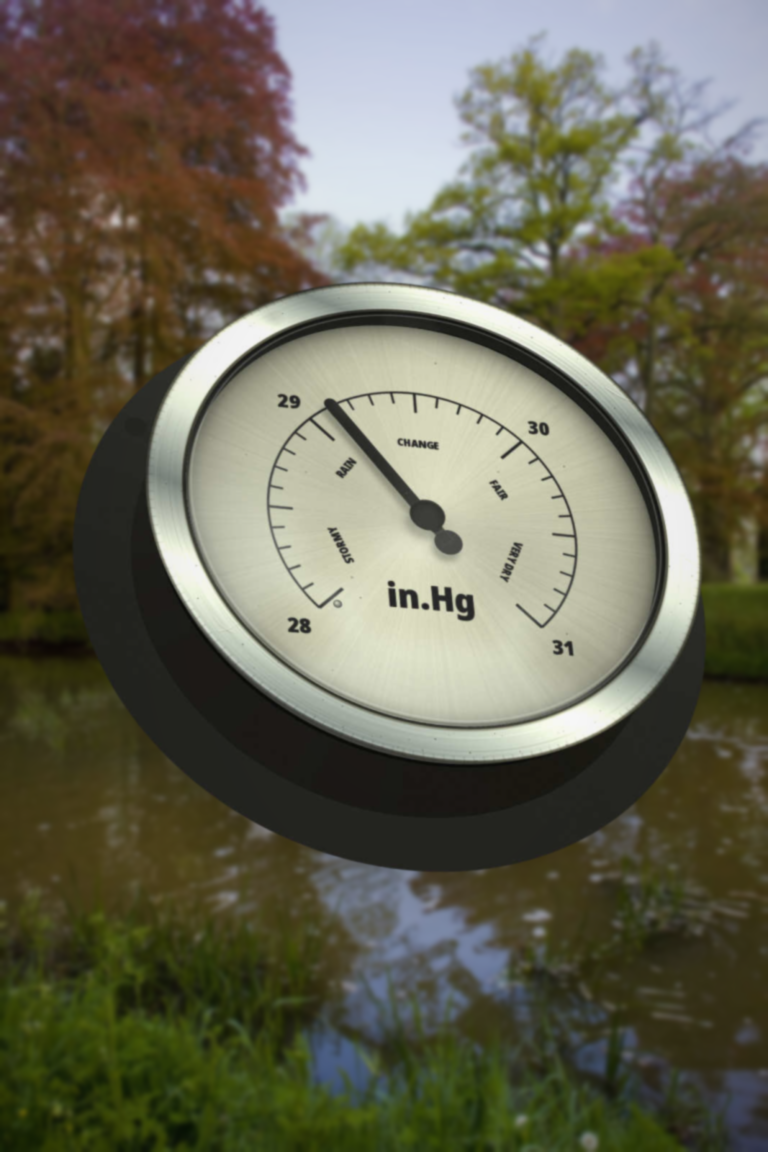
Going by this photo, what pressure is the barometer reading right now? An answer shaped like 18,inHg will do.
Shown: 29.1,inHg
